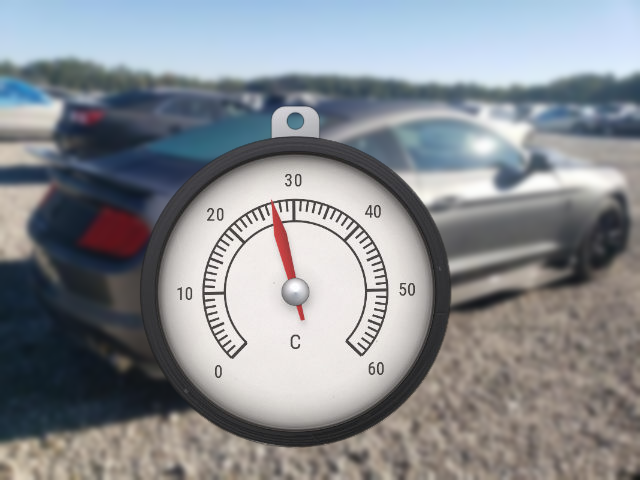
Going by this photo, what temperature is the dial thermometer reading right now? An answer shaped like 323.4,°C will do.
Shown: 27,°C
